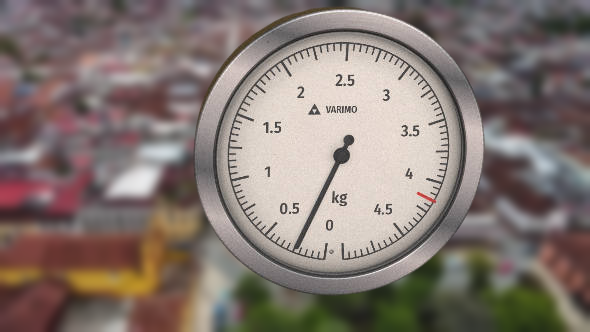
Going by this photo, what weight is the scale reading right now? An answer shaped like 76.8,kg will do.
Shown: 0.25,kg
